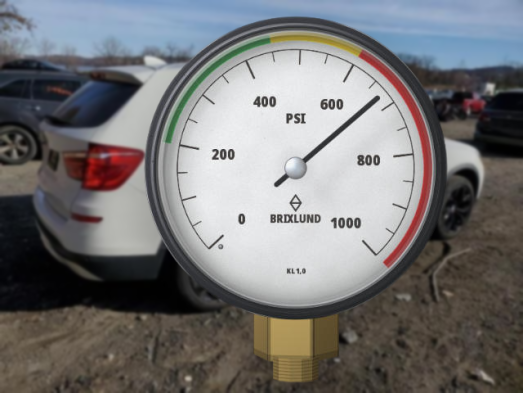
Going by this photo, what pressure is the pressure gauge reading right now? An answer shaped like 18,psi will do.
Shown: 675,psi
